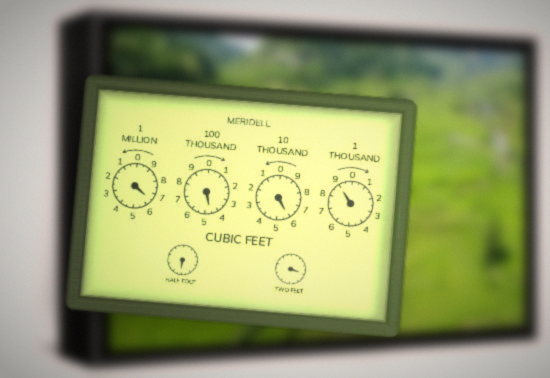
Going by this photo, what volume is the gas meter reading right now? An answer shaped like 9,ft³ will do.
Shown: 645900,ft³
